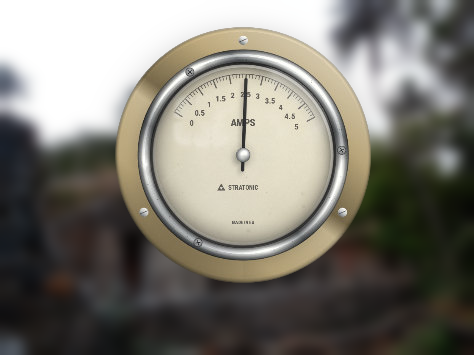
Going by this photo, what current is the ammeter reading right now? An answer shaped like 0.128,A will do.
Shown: 2.5,A
